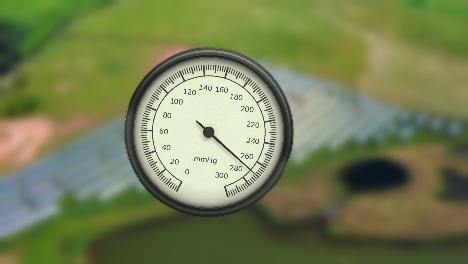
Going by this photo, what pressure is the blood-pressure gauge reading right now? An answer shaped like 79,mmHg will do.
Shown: 270,mmHg
